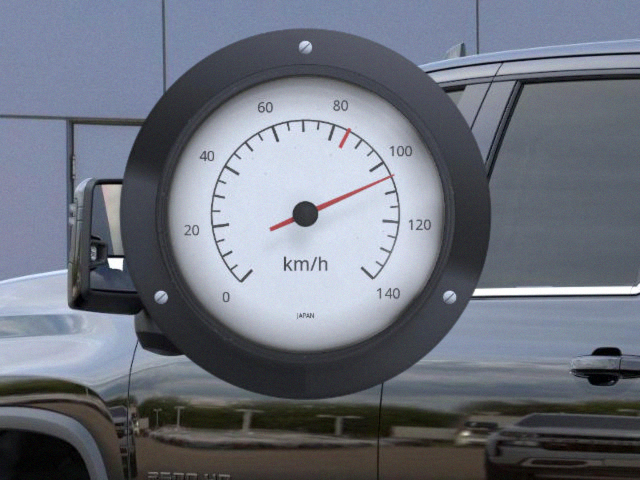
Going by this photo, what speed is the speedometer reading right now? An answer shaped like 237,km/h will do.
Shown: 105,km/h
